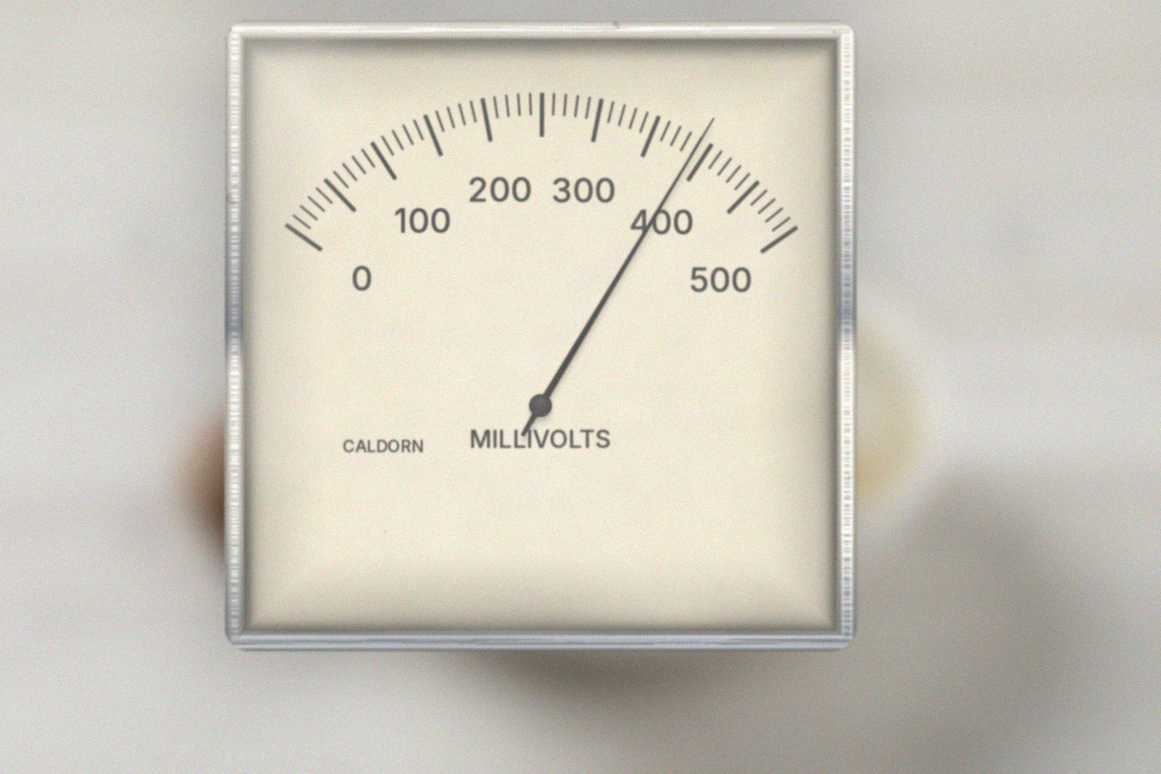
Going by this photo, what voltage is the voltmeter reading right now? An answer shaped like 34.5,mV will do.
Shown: 390,mV
